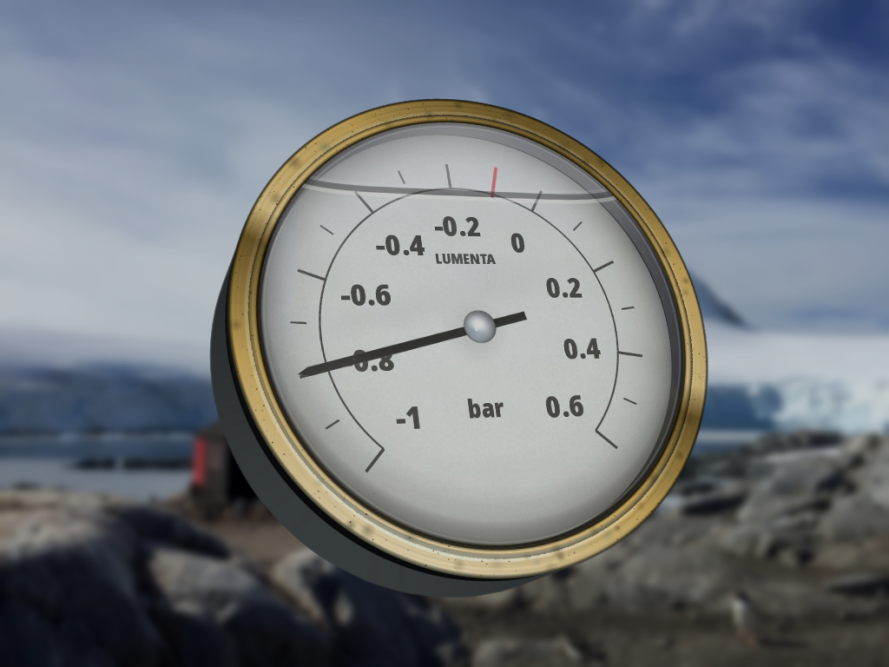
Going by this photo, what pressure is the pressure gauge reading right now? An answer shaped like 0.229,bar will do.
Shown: -0.8,bar
